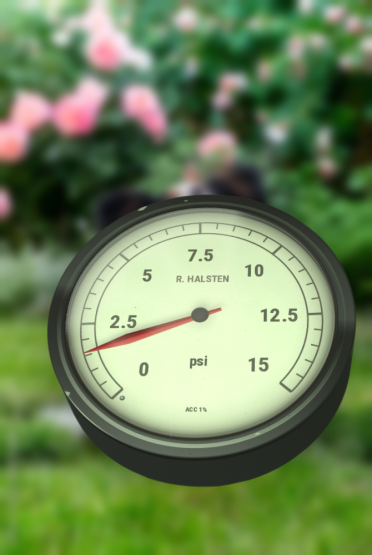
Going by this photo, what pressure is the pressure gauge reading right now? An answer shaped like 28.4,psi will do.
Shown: 1.5,psi
